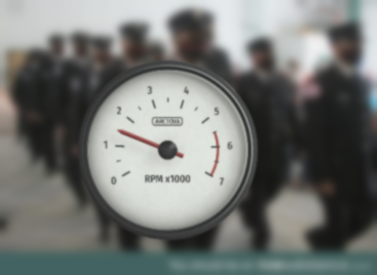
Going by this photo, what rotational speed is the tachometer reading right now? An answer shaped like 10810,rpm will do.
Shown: 1500,rpm
